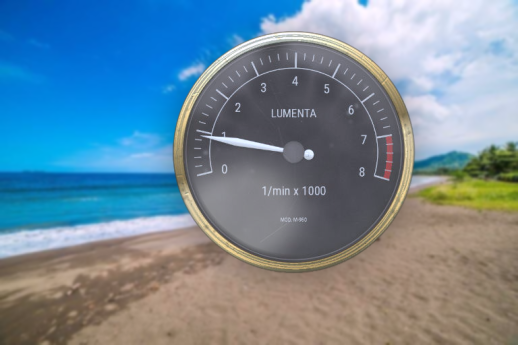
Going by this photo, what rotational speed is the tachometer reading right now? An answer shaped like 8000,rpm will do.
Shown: 900,rpm
